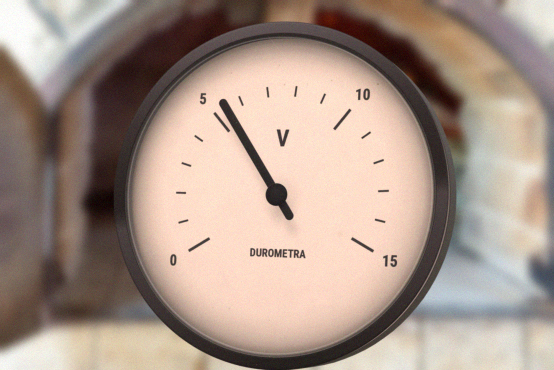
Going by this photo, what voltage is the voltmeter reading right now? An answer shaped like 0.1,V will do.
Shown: 5.5,V
